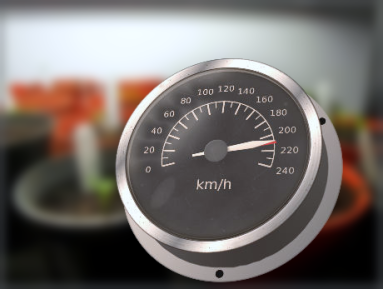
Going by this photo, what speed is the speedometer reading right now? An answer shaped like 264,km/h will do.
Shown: 210,km/h
